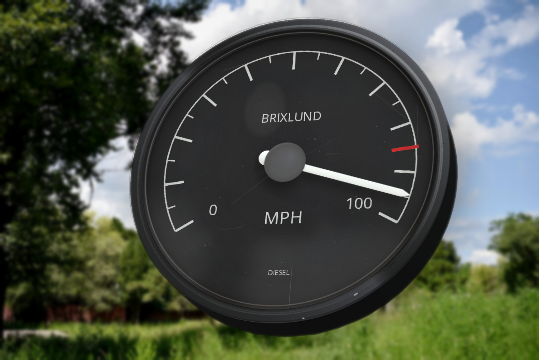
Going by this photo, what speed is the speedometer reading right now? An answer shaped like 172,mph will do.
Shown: 95,mph
